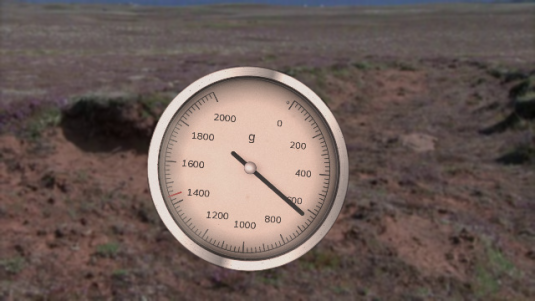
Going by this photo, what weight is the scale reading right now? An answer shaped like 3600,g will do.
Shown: 640,g
